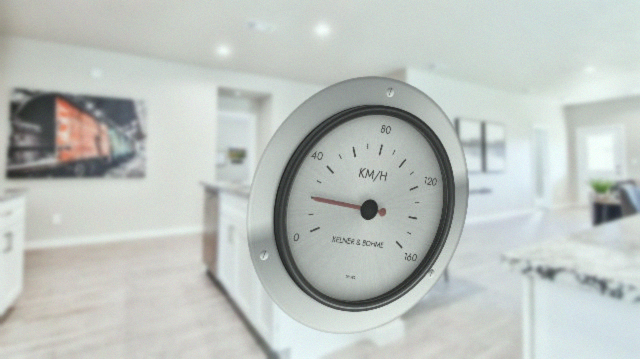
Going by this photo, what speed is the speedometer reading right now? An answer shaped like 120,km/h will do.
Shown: 20,km/h
